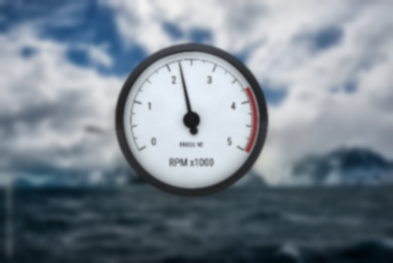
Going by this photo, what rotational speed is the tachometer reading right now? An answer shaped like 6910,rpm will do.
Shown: 2250,rpm
